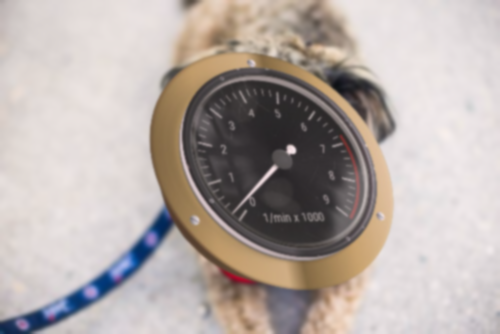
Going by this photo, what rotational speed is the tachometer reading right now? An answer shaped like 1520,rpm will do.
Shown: 200,rpm
